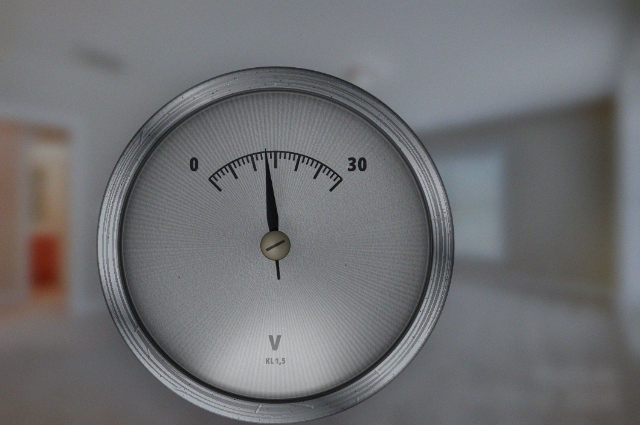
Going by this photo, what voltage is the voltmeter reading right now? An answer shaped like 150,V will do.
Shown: 13,V
